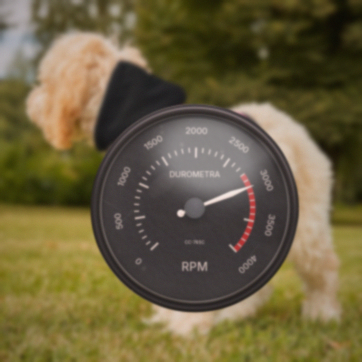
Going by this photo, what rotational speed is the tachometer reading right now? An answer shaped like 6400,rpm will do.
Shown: 3000,rpm
